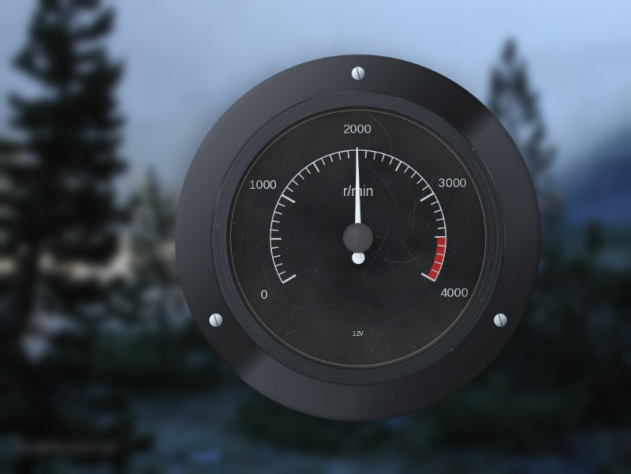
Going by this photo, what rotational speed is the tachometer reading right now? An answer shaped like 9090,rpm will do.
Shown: 2000,rpm
